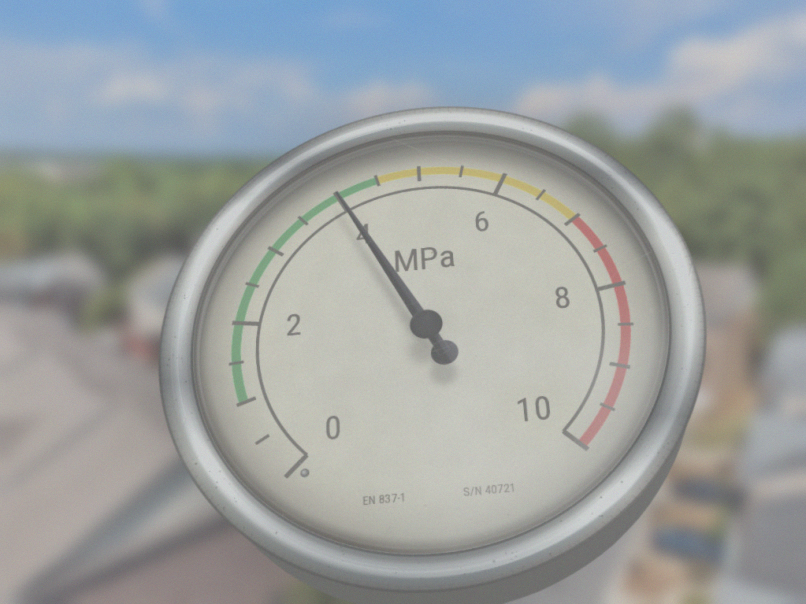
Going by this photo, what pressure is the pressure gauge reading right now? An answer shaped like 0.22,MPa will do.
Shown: 4,MPa
